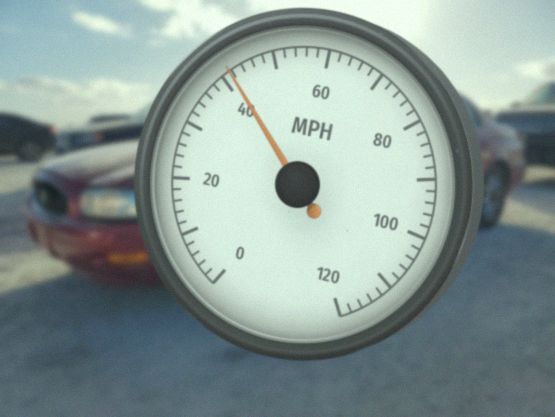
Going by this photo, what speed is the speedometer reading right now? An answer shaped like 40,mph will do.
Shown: 42,mph
